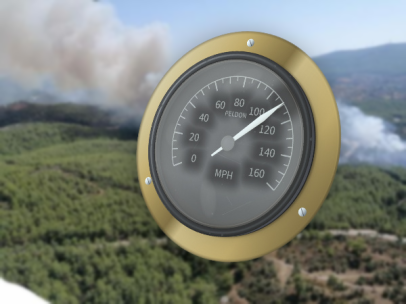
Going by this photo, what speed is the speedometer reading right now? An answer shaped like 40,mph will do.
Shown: 110,mph
